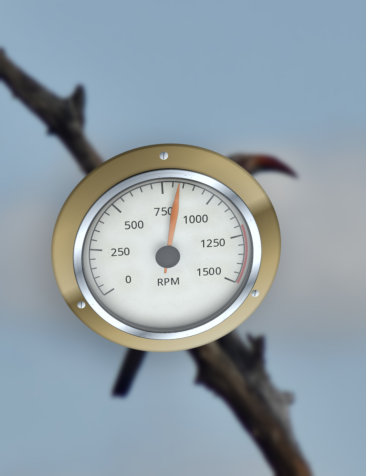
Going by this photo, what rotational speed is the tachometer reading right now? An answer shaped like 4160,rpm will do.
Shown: 825,rpm
